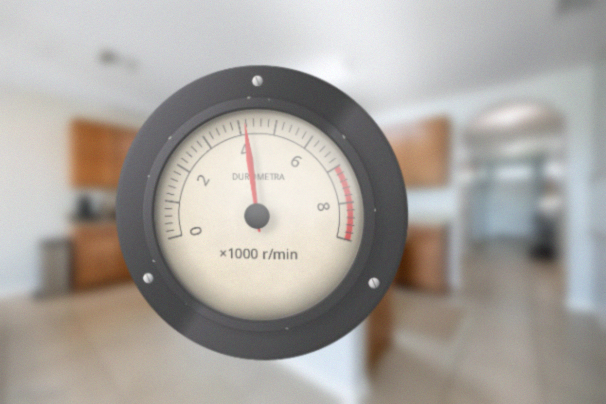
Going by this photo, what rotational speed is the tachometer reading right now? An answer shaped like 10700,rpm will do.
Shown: 4200,rpm
